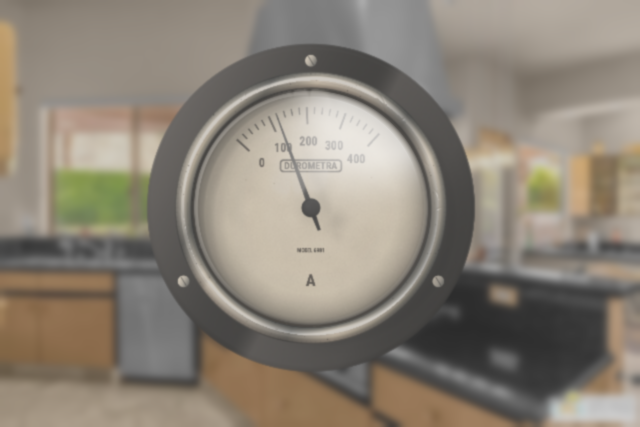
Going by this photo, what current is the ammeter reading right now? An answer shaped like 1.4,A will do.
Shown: 120,A
